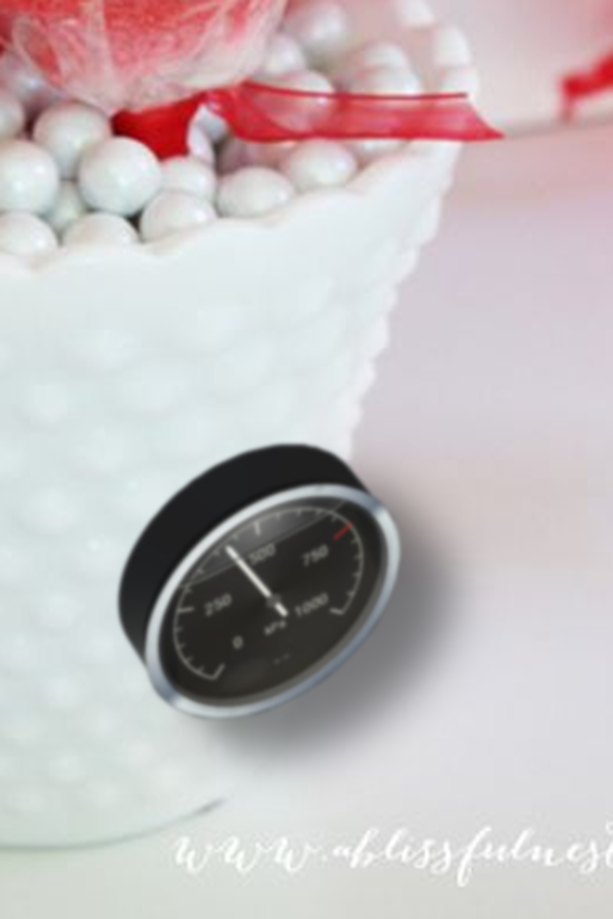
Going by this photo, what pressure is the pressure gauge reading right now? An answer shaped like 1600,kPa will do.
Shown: 425,kPa
